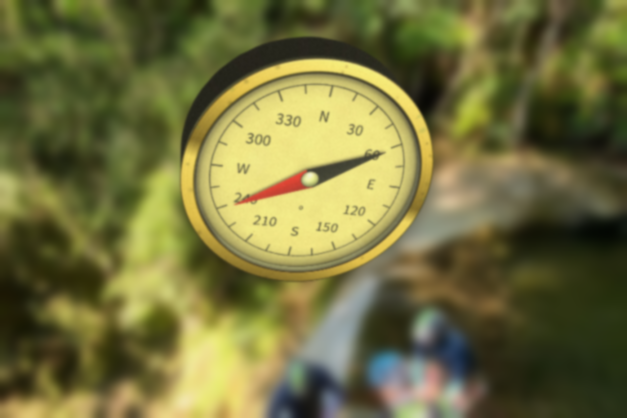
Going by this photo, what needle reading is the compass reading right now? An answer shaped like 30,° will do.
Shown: 240,°
